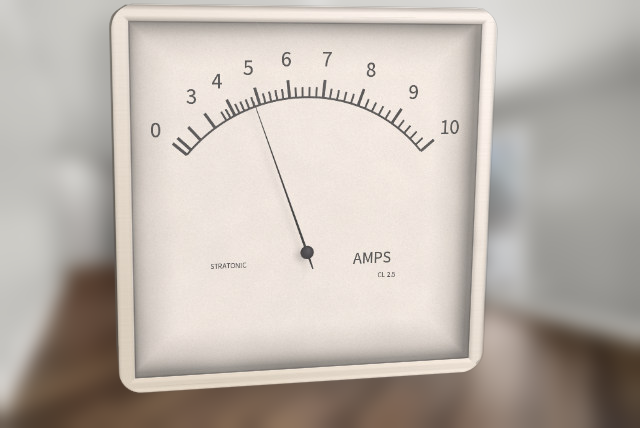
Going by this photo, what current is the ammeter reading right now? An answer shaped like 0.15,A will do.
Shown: 4.8,A
